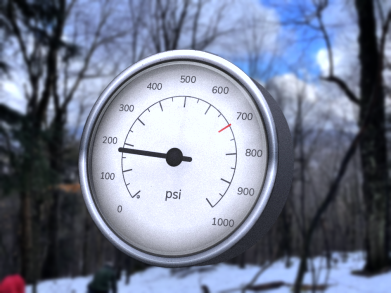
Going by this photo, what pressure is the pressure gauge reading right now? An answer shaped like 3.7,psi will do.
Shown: 175,psi
